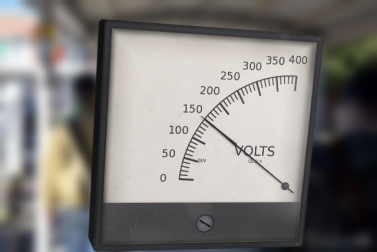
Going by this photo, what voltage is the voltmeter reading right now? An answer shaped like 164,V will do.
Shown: 150,V
